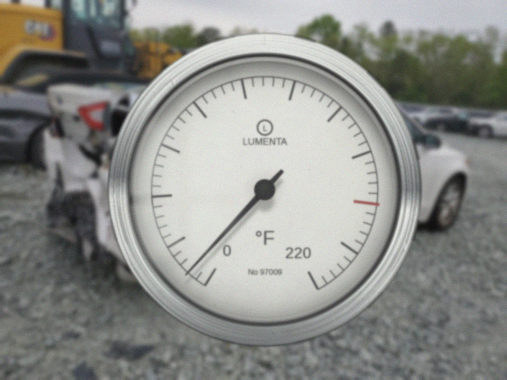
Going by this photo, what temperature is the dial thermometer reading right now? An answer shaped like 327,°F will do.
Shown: 8,°F
